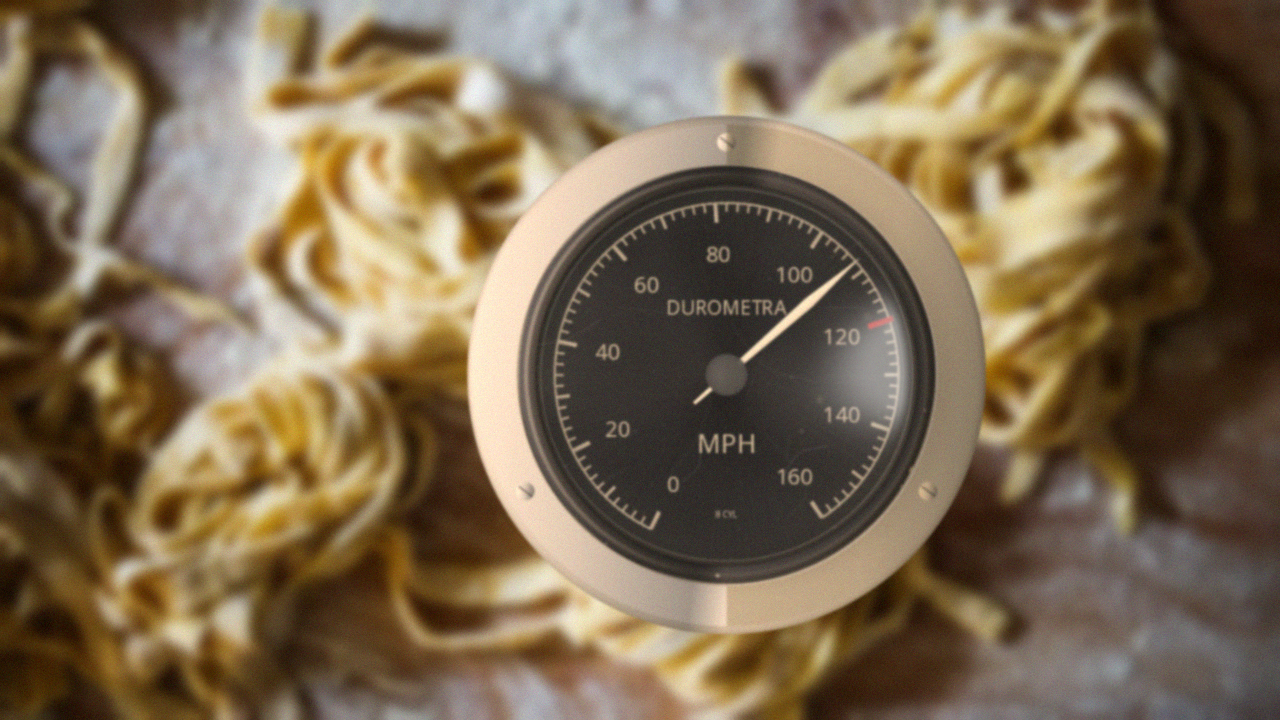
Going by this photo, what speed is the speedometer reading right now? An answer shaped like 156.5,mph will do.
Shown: 108,mph
